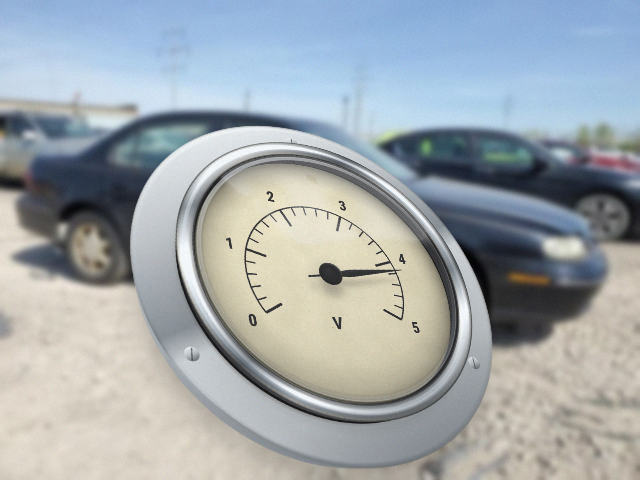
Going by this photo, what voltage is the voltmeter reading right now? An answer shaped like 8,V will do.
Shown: 4.2,V
